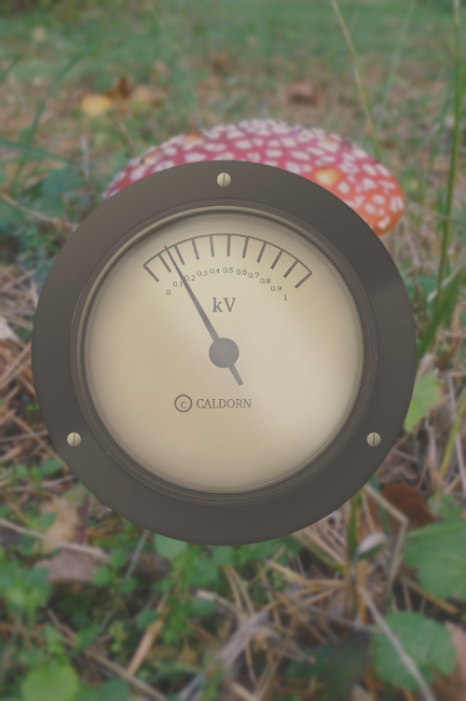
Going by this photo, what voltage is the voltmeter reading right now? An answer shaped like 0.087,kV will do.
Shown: 0.15,kV
